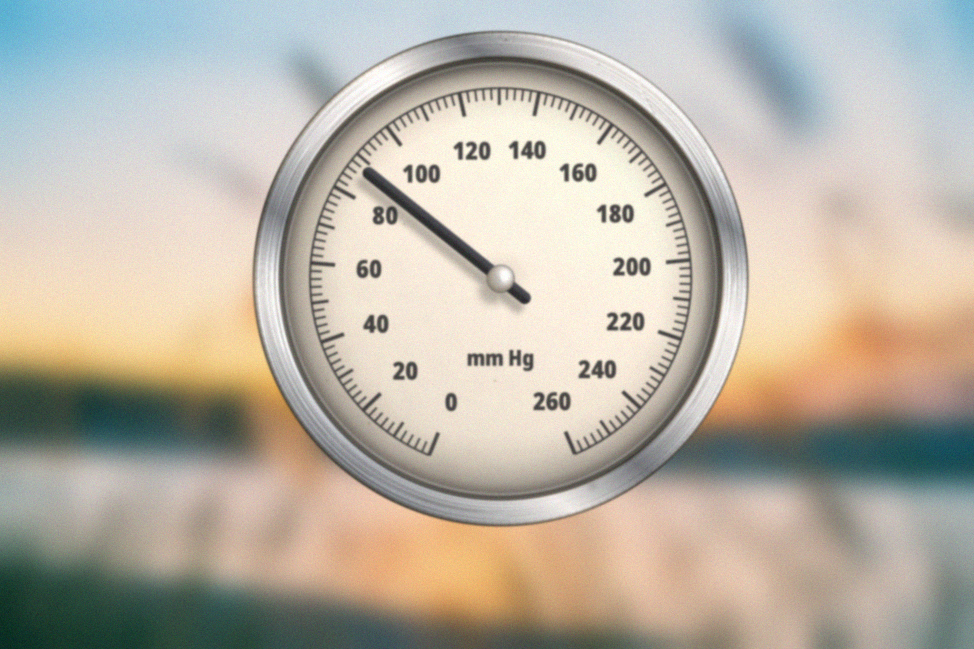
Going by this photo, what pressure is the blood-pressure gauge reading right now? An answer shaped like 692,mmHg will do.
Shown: 88,mmHg
